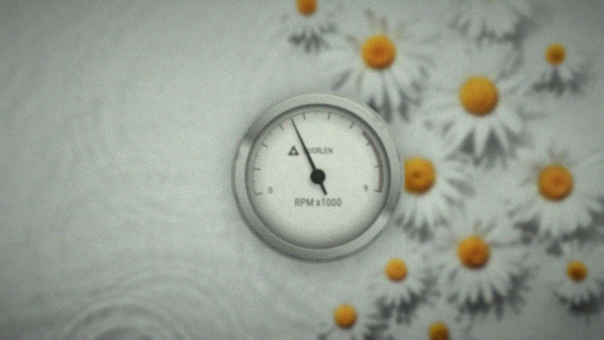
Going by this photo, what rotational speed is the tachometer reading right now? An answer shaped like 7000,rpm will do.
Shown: 3500,rpm
